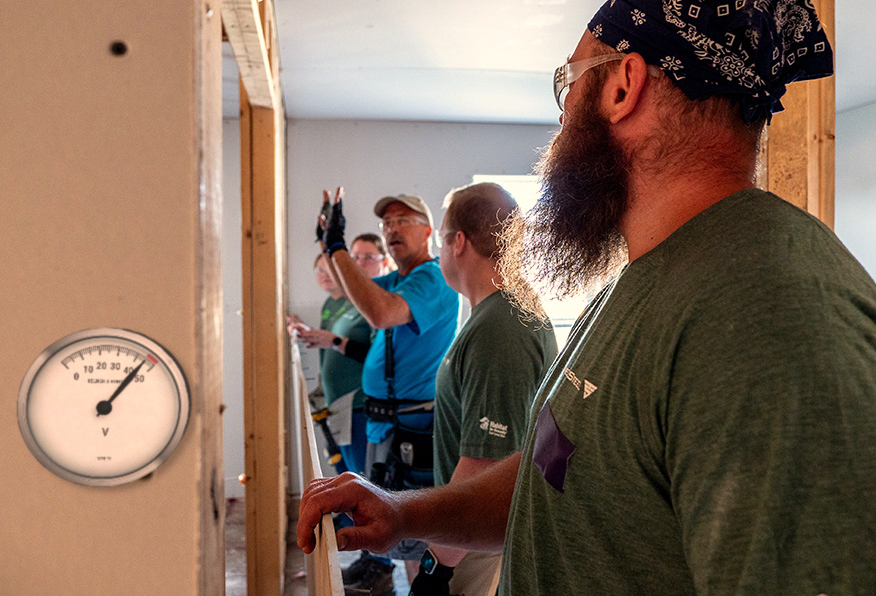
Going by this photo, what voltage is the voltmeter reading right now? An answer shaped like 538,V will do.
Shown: 45,V
